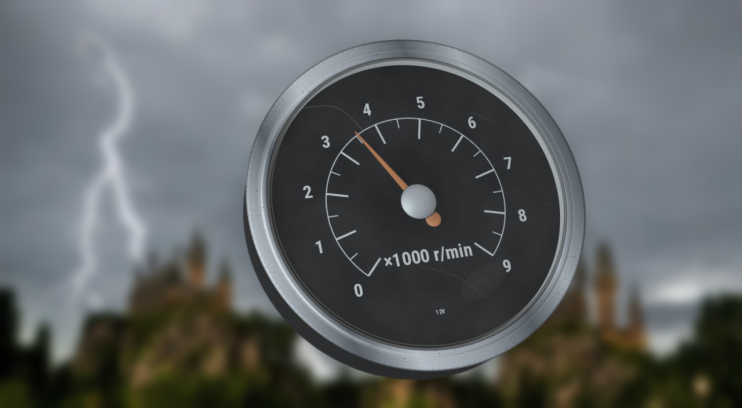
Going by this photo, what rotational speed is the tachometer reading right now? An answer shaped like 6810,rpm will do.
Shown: 3500,rpm
